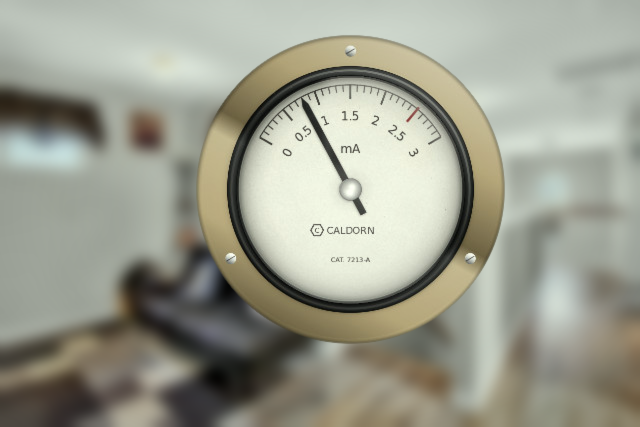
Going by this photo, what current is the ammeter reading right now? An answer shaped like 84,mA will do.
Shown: 0.8,mA
